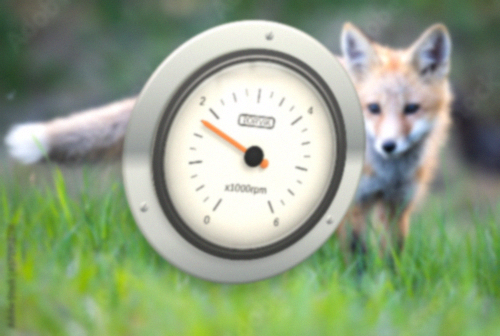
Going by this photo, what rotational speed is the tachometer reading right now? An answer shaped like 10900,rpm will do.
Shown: 1750,rpm
